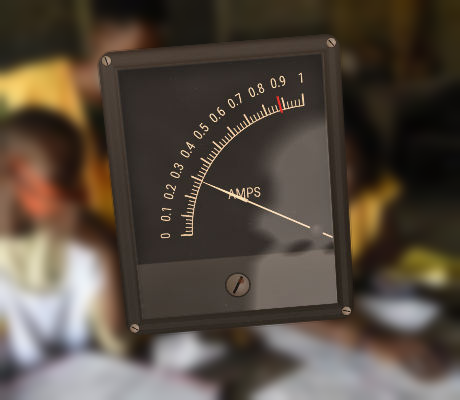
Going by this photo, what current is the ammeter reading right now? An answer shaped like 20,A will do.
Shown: 0.3,A
